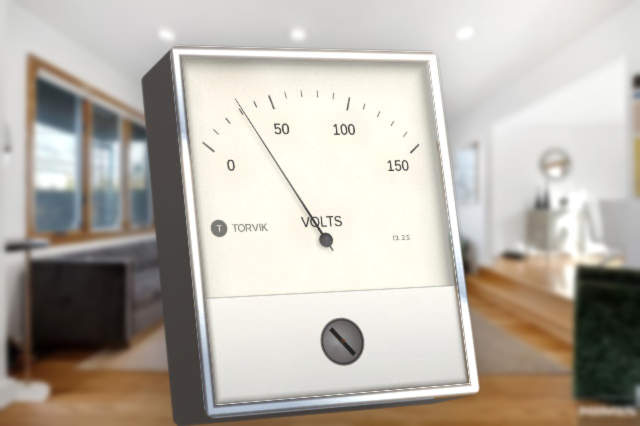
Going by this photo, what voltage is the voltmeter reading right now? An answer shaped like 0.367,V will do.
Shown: 30,V
